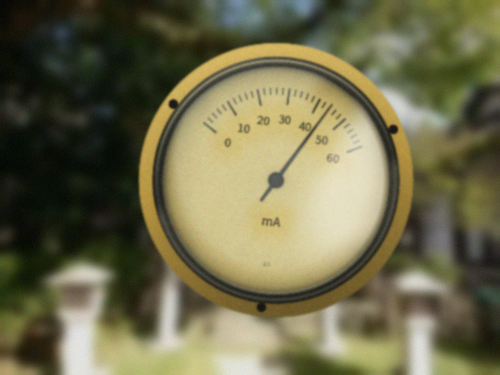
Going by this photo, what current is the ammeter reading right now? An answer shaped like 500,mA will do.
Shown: 44,mA
